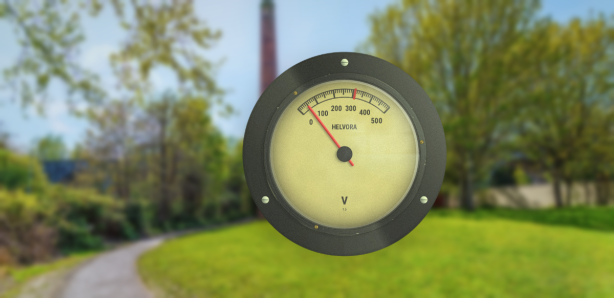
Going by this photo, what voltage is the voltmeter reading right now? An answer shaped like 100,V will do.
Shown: 50,V
